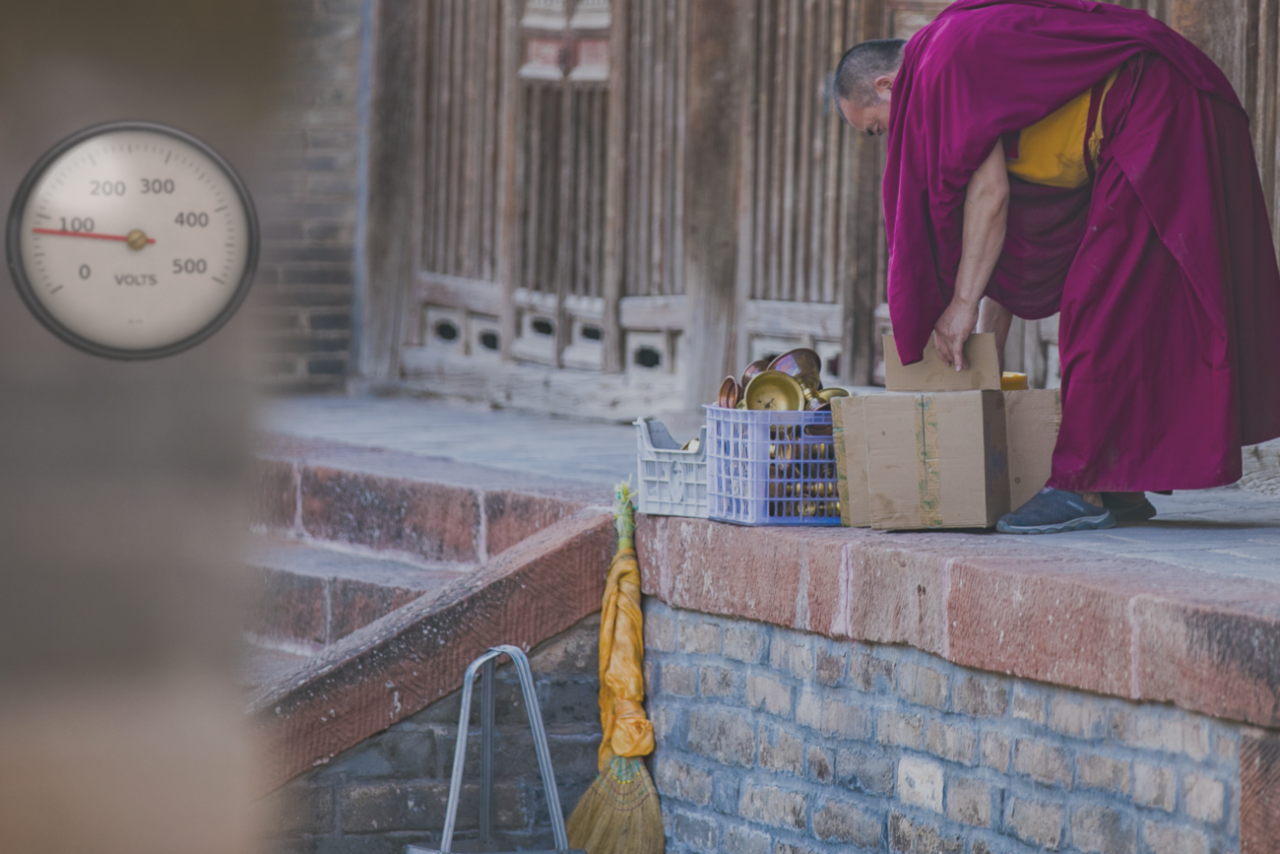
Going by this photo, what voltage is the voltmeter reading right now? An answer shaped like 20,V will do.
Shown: 80,V
